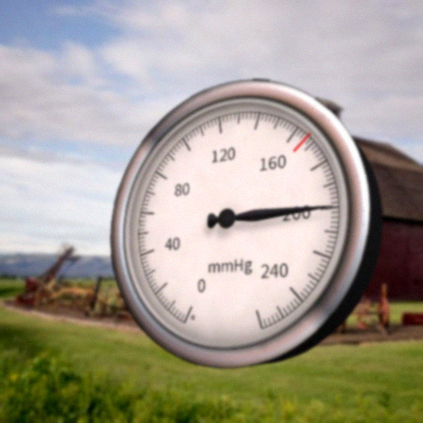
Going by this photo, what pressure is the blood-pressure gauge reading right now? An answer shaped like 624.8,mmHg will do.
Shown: 200,mmHg
